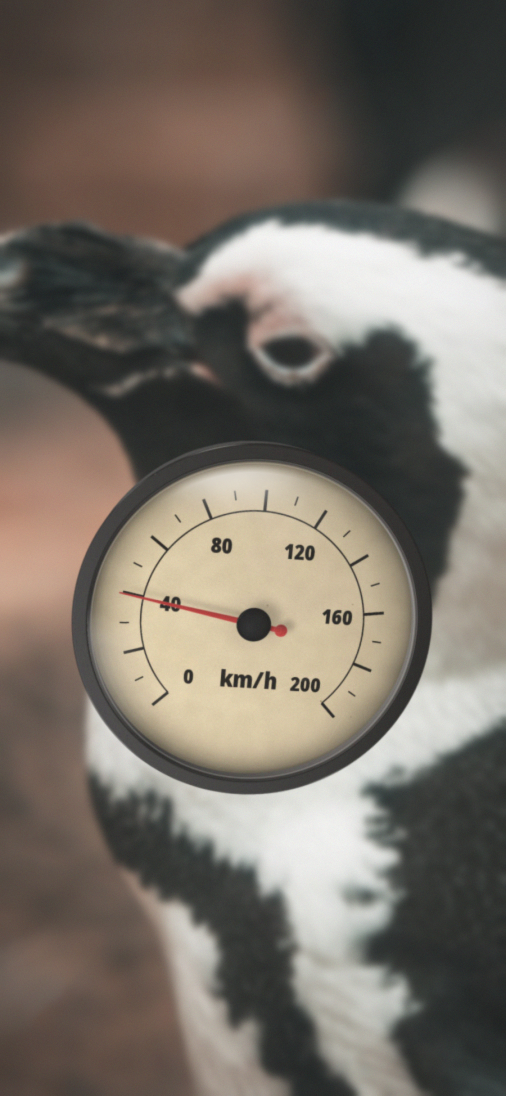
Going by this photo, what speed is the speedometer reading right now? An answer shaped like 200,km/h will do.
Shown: 40,km/h
